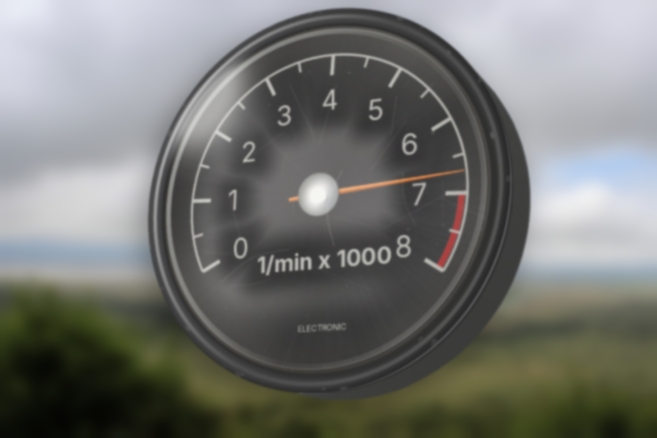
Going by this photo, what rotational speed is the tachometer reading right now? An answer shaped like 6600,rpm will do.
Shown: 6750,rpm
